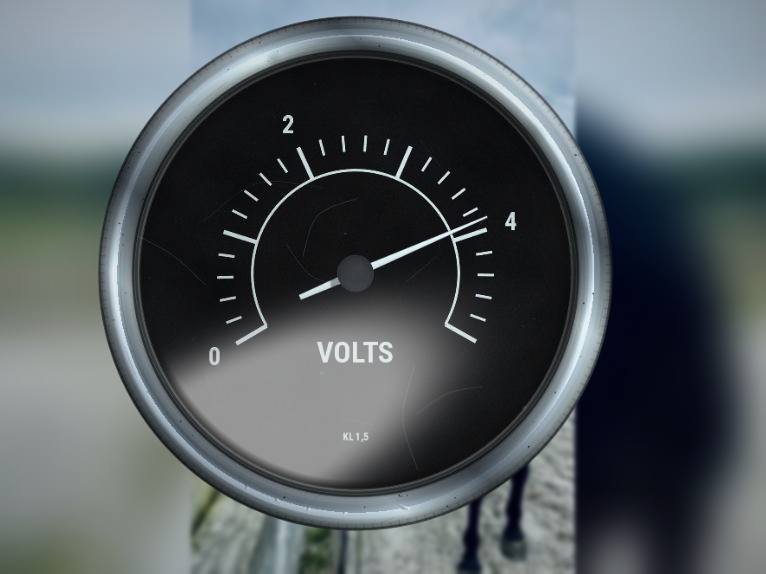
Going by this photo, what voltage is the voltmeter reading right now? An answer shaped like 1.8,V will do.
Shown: 3.9,V
